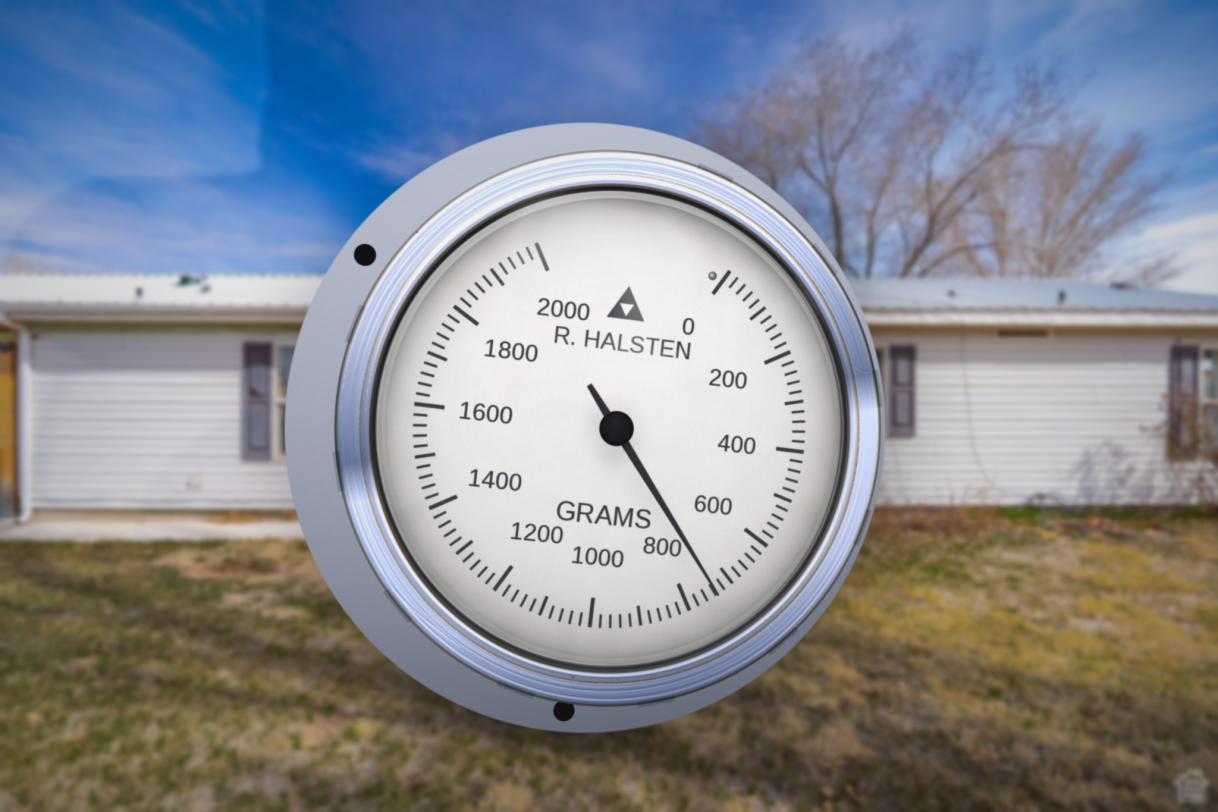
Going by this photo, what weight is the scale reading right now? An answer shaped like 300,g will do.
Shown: 740,g
